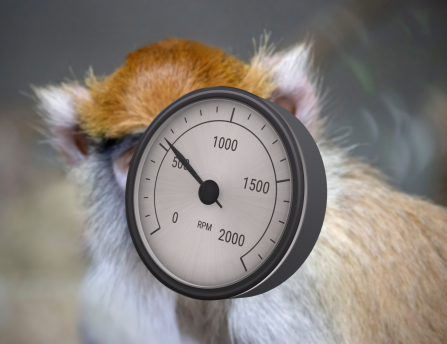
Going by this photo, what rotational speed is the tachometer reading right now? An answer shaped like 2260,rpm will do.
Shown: 550,rpm
